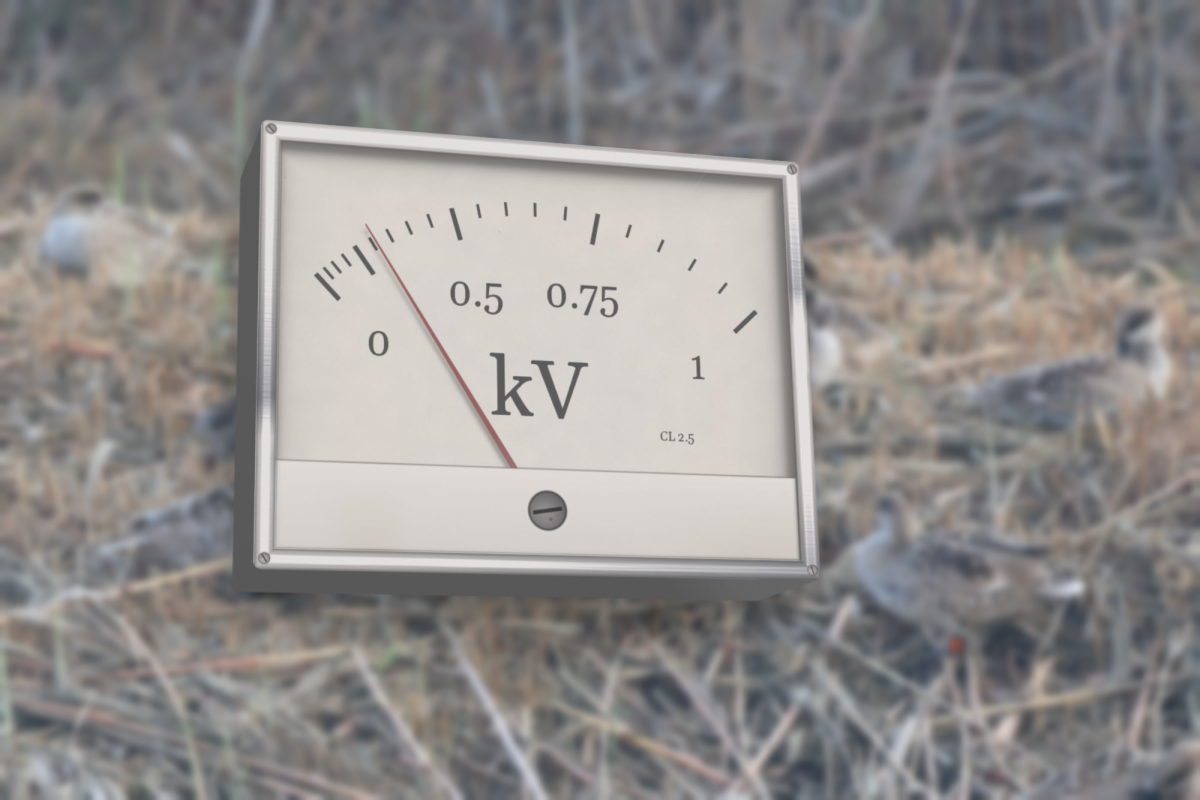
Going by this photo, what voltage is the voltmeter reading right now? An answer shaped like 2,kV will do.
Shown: 0.3,kV
